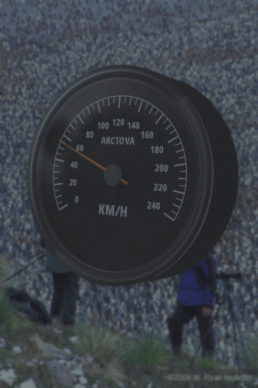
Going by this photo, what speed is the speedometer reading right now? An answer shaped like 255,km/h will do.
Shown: 55,km/h
